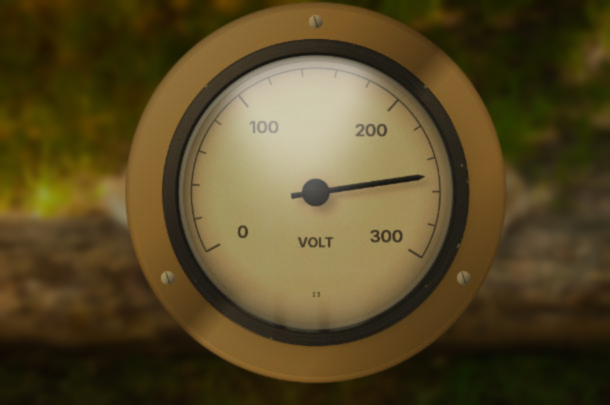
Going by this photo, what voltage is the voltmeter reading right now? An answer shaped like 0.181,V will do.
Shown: 250,V
